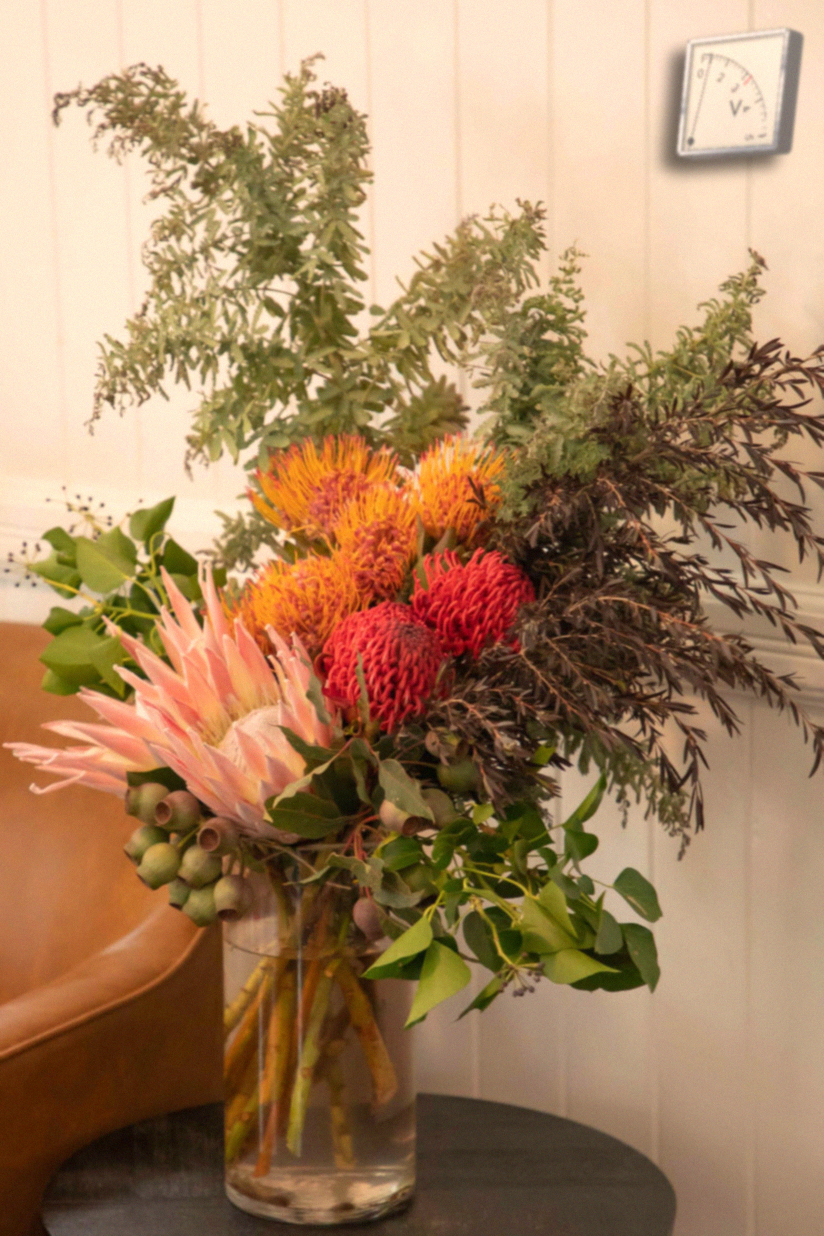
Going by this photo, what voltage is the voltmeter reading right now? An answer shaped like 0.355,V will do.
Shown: 1,V
